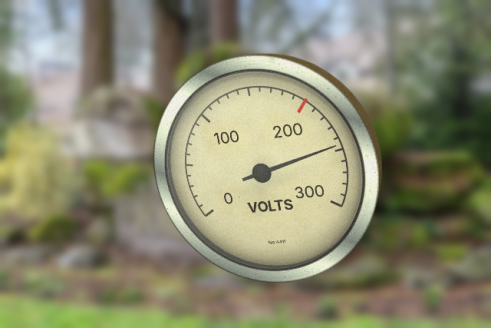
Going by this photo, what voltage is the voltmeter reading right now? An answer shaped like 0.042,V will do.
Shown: 245,V
